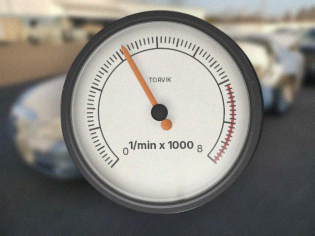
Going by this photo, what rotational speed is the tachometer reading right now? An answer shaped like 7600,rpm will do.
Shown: 3200,rpm
